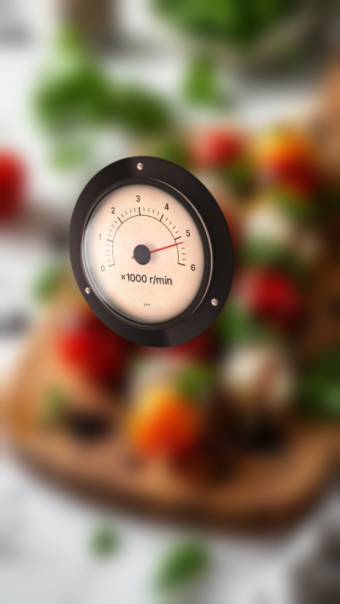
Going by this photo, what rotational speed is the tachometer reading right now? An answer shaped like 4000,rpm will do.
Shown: 5200,rpm
